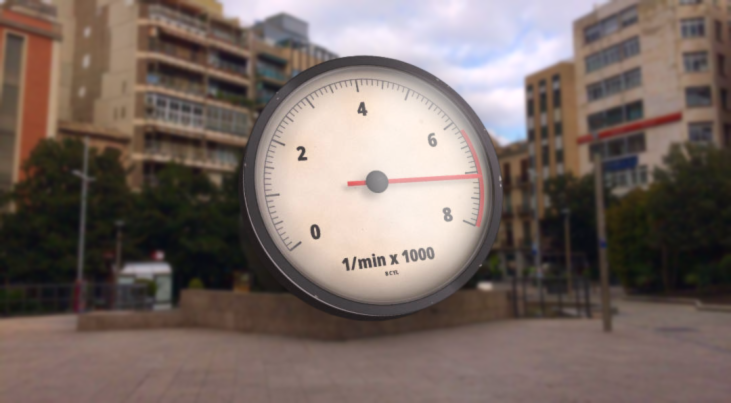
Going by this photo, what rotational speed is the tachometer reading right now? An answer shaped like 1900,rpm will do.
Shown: 7100,rpm
